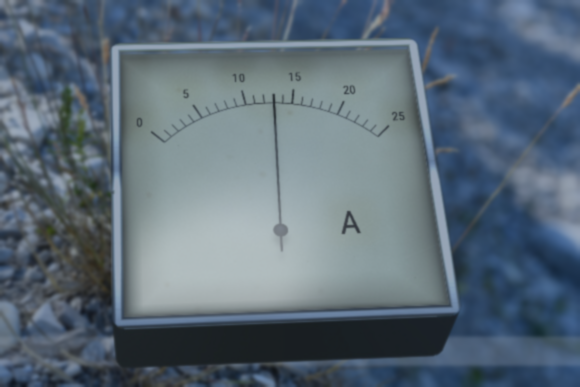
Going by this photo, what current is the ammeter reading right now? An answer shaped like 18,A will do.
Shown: 13,A
